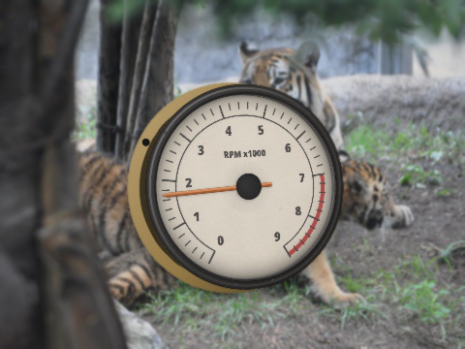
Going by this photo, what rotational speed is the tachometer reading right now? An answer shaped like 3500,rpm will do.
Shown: 1700,rpm
